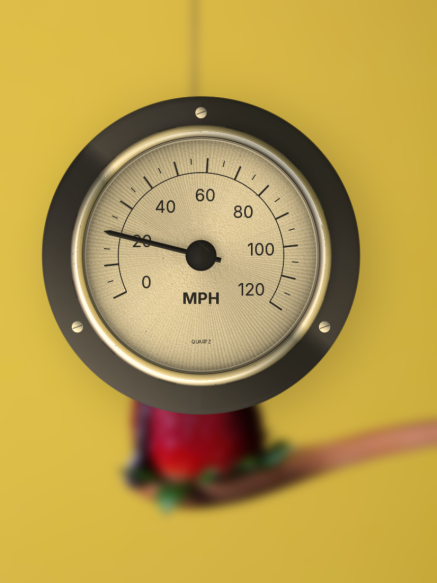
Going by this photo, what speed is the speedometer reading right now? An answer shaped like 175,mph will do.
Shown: 20,mph
